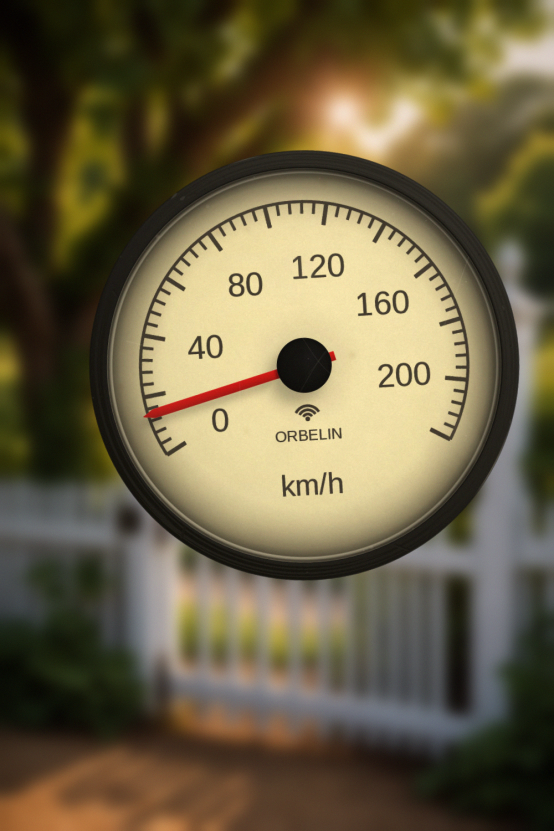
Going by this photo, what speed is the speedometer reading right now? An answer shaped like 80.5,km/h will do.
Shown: 14,km/h
